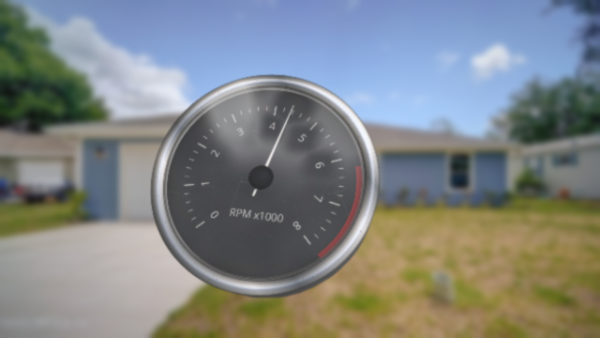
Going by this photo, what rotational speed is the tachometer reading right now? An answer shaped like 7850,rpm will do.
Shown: 4400,rpm
